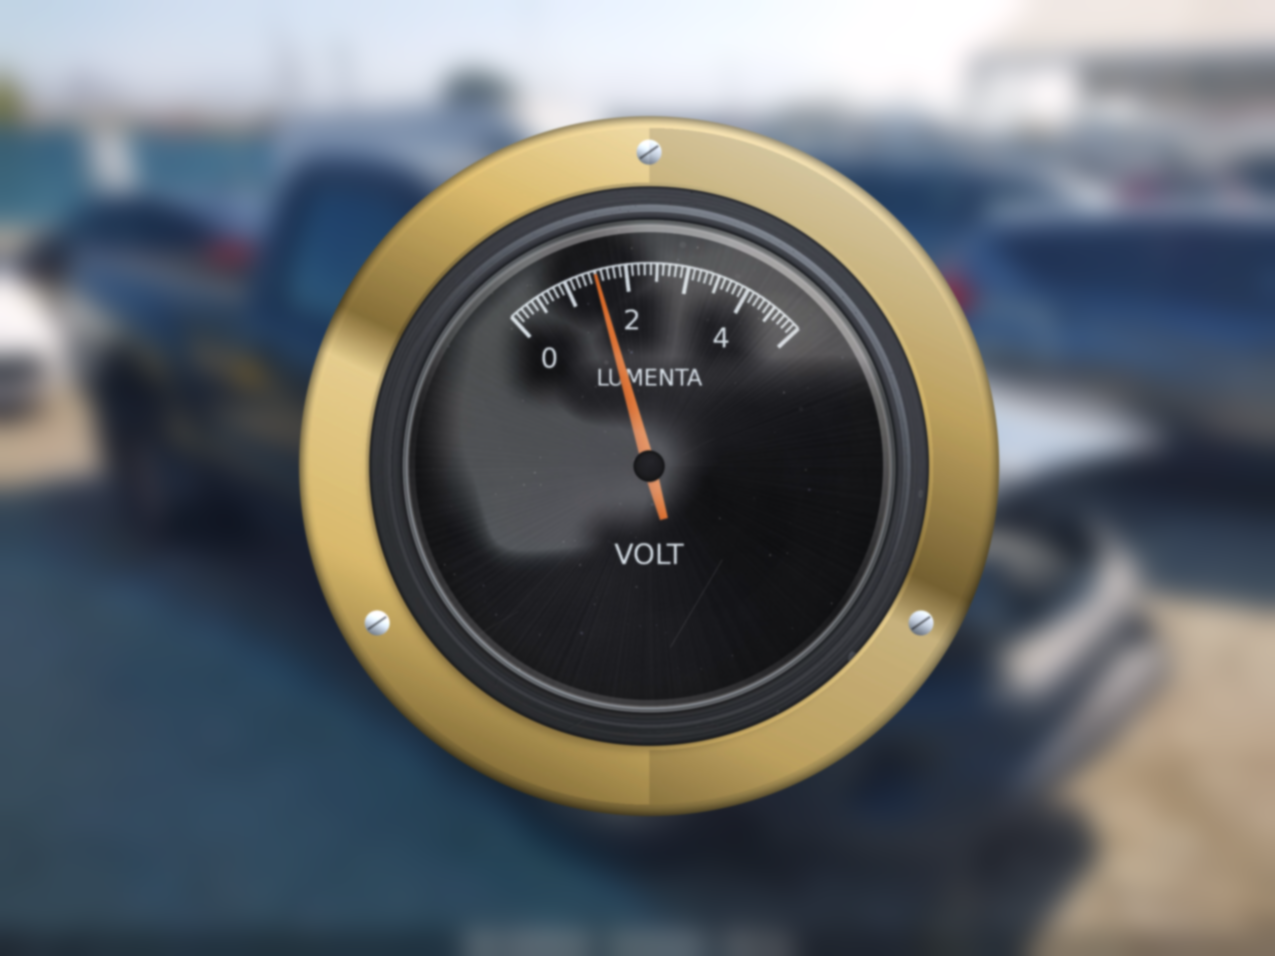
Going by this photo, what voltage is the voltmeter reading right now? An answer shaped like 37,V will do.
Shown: 1.5,V
